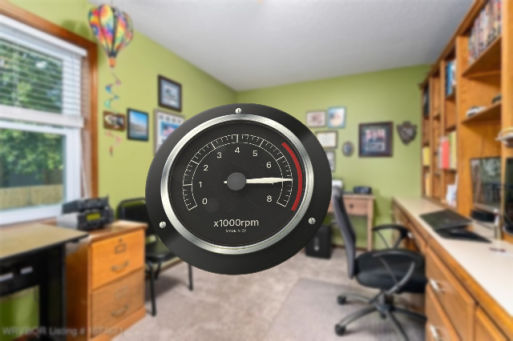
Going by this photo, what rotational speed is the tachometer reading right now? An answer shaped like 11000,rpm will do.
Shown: 7000,rpm
